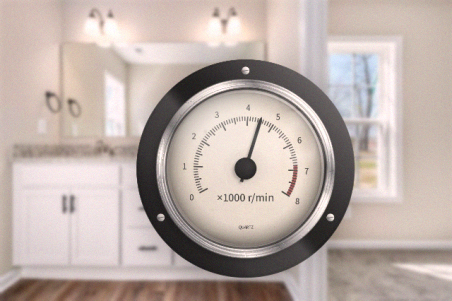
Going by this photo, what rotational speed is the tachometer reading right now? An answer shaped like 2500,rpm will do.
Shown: 4500,rpm
